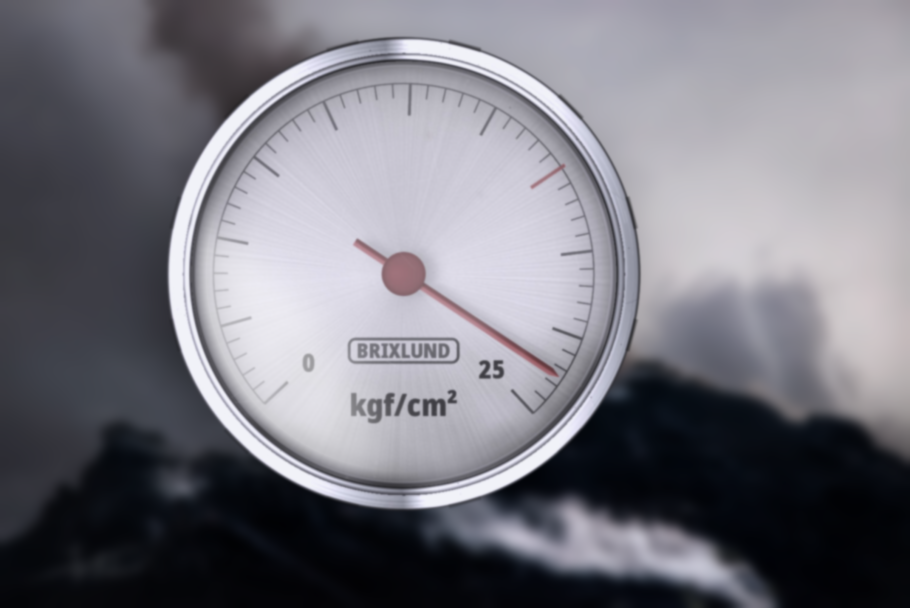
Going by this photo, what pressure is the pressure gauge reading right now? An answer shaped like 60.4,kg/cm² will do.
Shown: 23.75,kg/cm²
